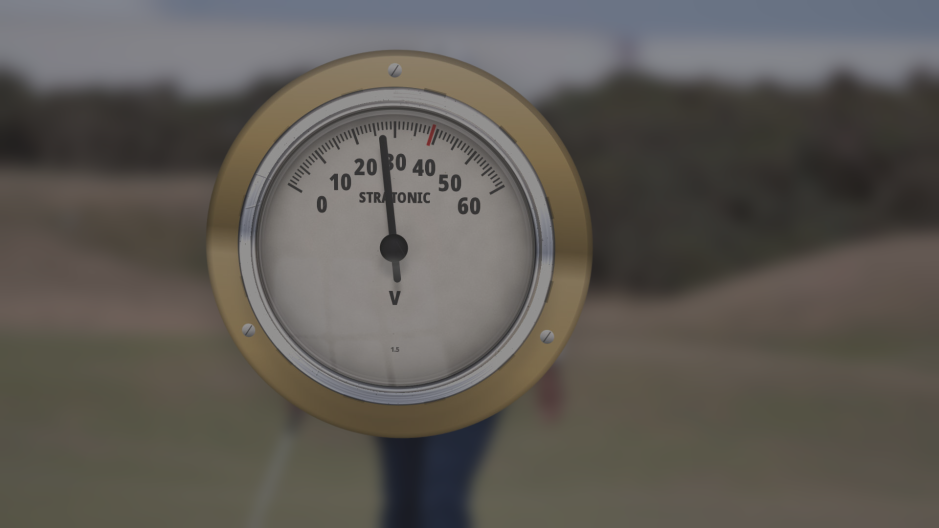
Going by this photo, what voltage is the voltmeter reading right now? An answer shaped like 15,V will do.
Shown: 27,V
